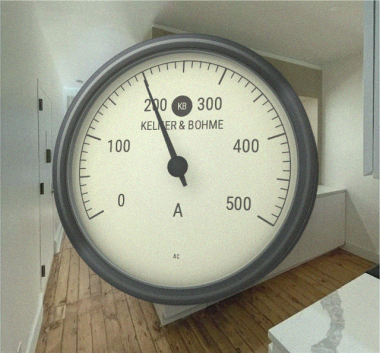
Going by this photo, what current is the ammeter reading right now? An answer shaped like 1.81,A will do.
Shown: 200,A
